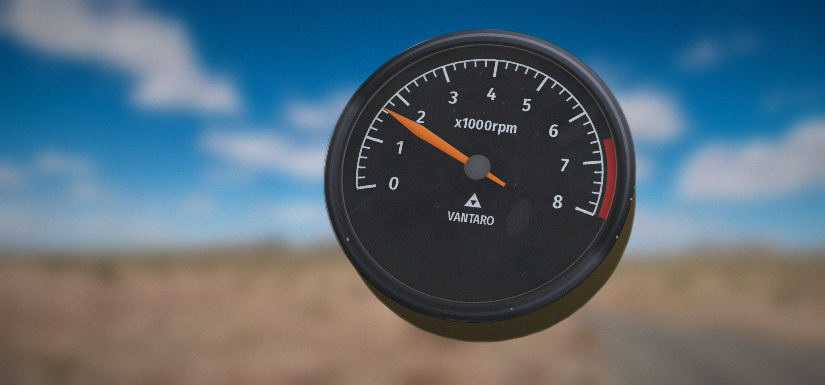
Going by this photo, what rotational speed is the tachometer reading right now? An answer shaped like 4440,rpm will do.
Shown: 1600,rpm
